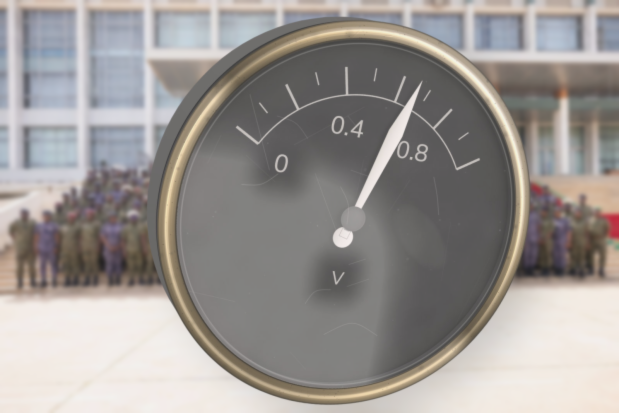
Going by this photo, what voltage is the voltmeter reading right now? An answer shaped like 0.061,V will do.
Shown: 0.65,V
